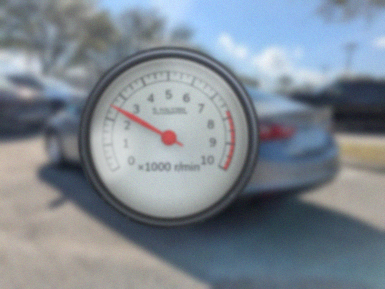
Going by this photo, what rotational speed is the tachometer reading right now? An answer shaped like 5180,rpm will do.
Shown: 2500,rpm
